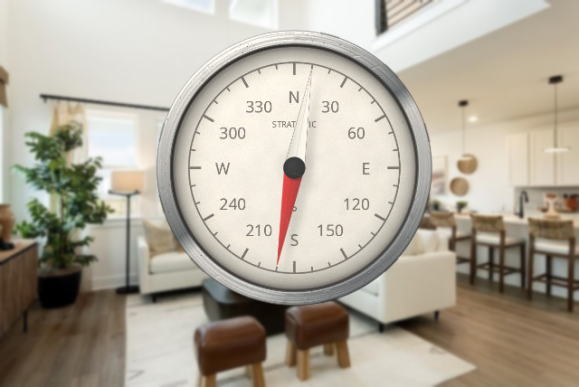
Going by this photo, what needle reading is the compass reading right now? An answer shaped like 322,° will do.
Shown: 190,°
